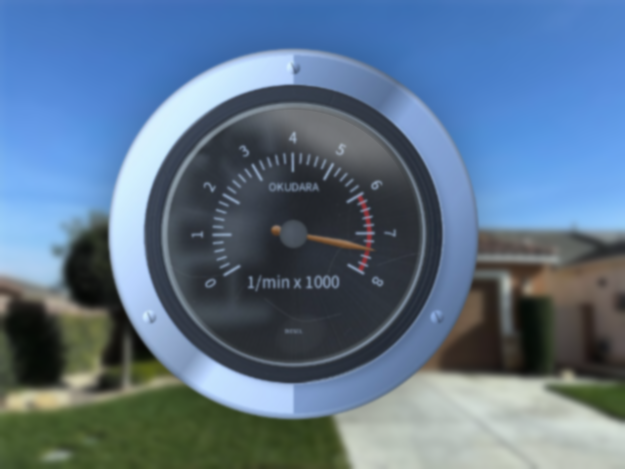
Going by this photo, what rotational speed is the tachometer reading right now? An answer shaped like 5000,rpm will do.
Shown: 7400,rpm
